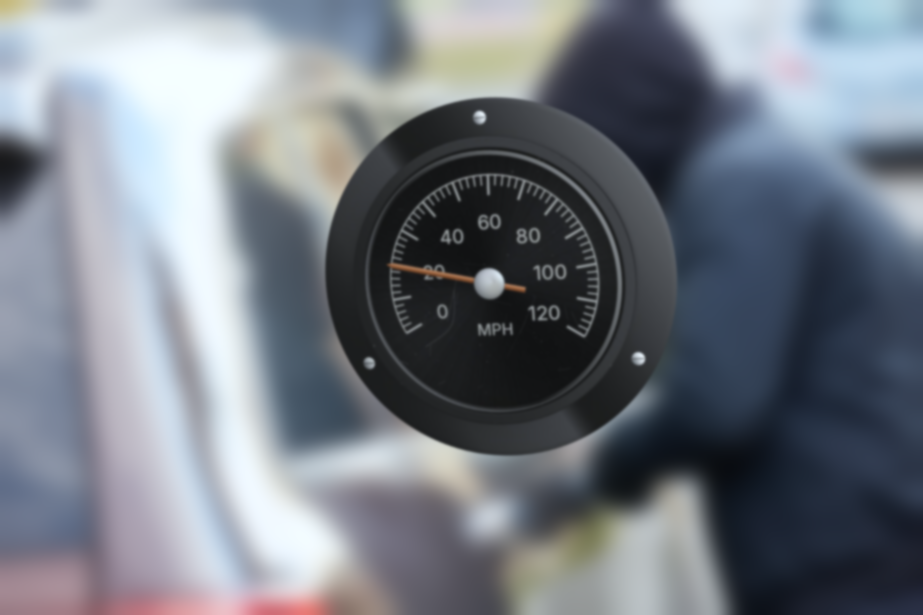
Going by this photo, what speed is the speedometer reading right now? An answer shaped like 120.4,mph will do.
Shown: 20,mph
